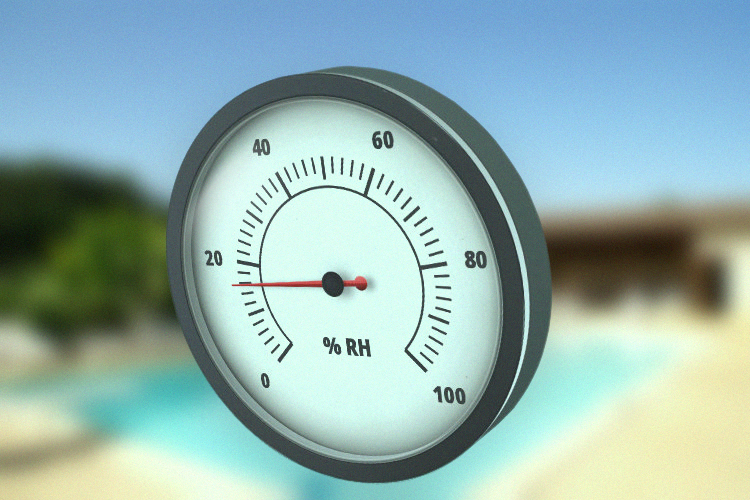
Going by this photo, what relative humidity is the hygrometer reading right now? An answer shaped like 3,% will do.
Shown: 16,%
